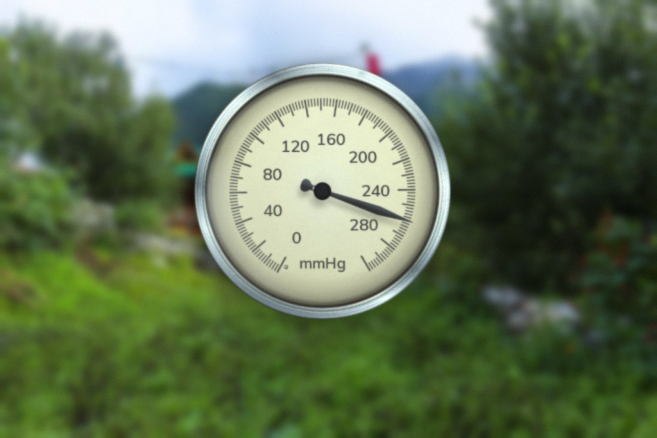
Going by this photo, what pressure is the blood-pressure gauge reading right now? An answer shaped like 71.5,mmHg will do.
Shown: 260,mmHg
